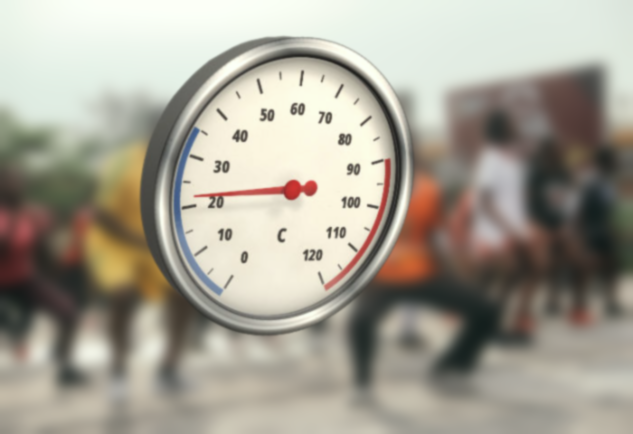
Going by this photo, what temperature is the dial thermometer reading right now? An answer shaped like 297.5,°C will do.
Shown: 22.5,°C
